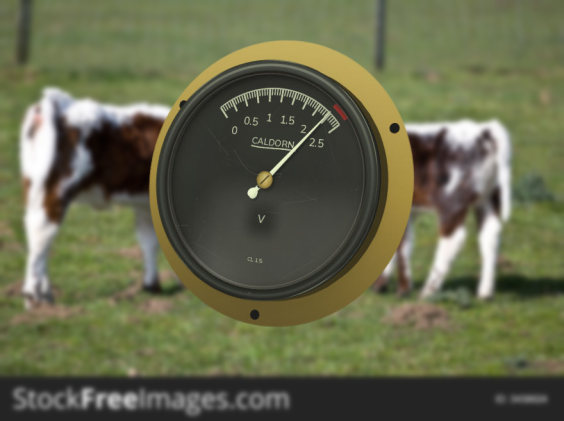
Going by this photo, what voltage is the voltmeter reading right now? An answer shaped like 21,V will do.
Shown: 2.25,V
